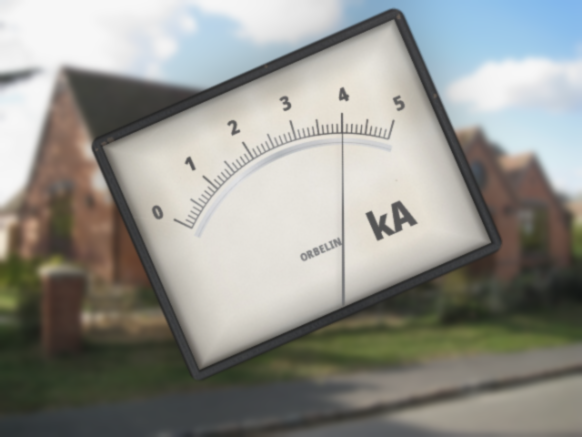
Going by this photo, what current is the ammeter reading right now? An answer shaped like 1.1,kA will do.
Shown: 4,kA
